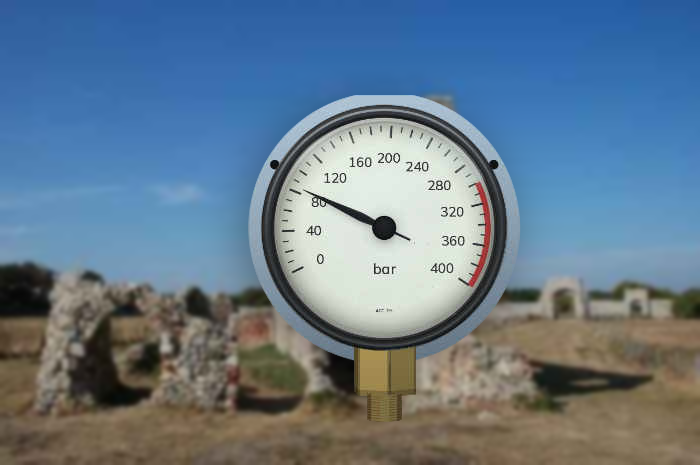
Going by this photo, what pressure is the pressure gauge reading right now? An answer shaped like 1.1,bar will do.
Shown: 85,bar
